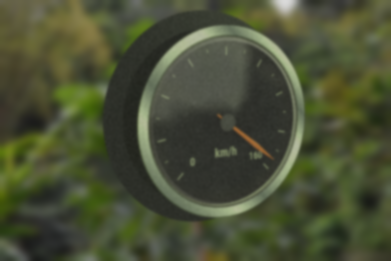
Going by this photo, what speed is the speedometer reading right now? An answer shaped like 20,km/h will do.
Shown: 155,km/h
